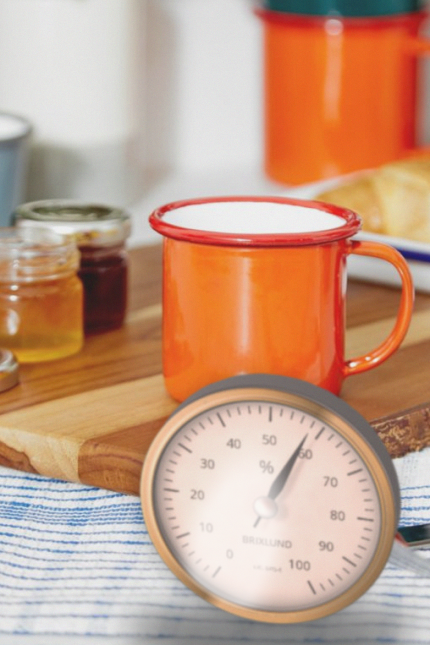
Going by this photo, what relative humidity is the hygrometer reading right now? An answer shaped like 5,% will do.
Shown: 58,%
